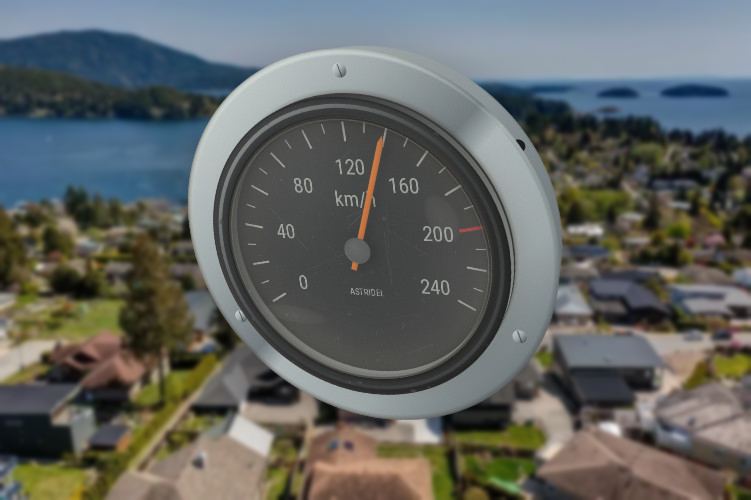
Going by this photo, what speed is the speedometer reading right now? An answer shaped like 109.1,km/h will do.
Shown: 140,km/h
